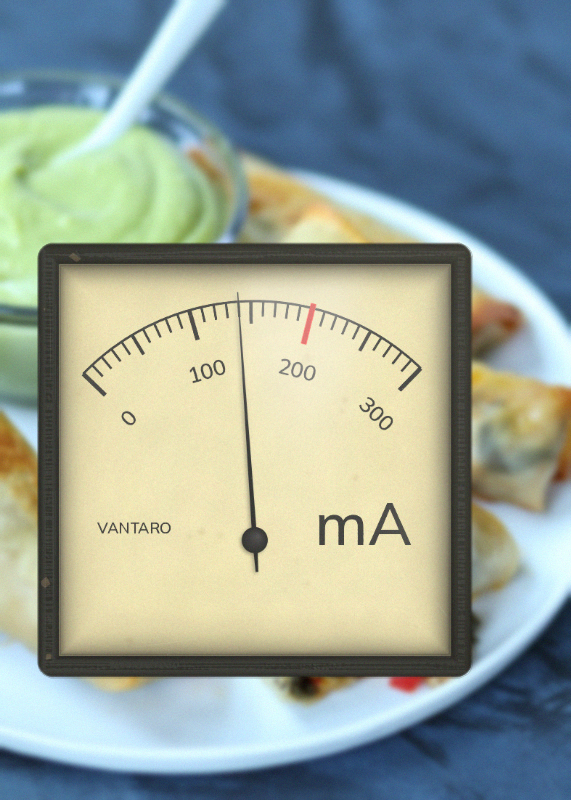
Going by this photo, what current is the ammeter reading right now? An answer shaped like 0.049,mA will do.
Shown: 140,mA
